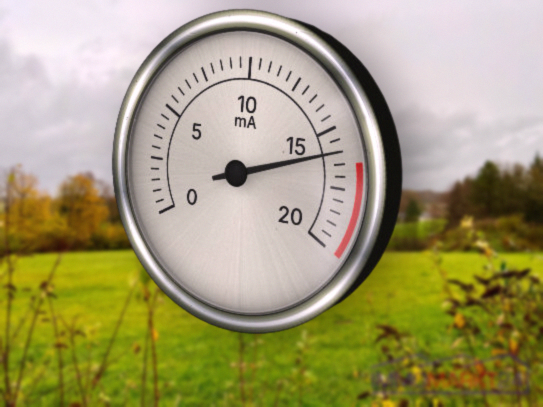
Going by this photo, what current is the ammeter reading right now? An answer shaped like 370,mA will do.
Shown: 16,mA
